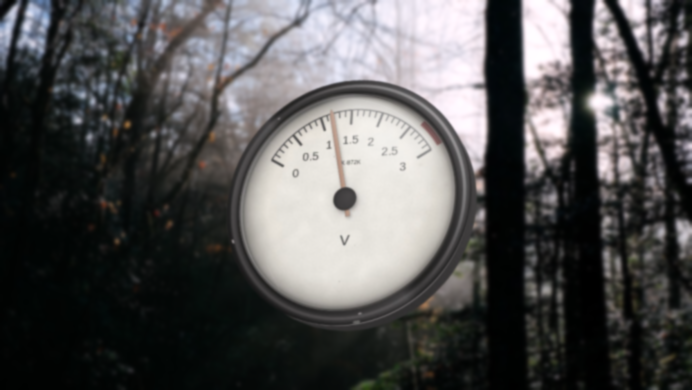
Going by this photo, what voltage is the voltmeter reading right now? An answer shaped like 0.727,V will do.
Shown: 1.2,V
